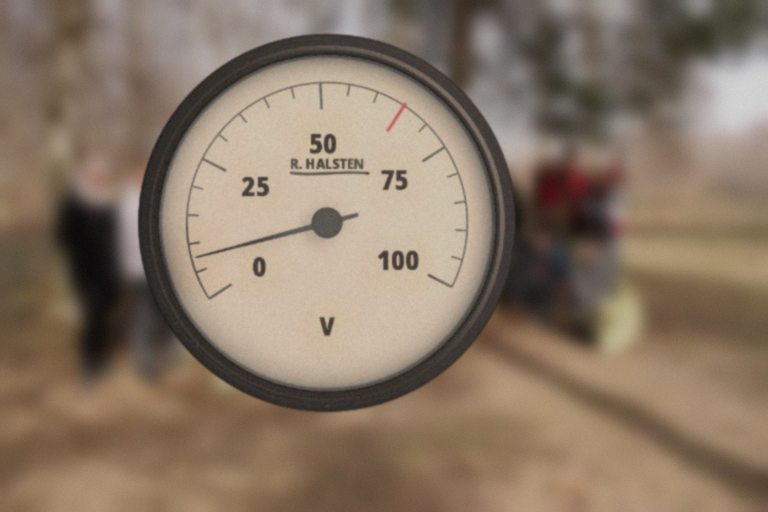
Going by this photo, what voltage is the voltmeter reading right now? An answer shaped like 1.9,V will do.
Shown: 7.5,V
